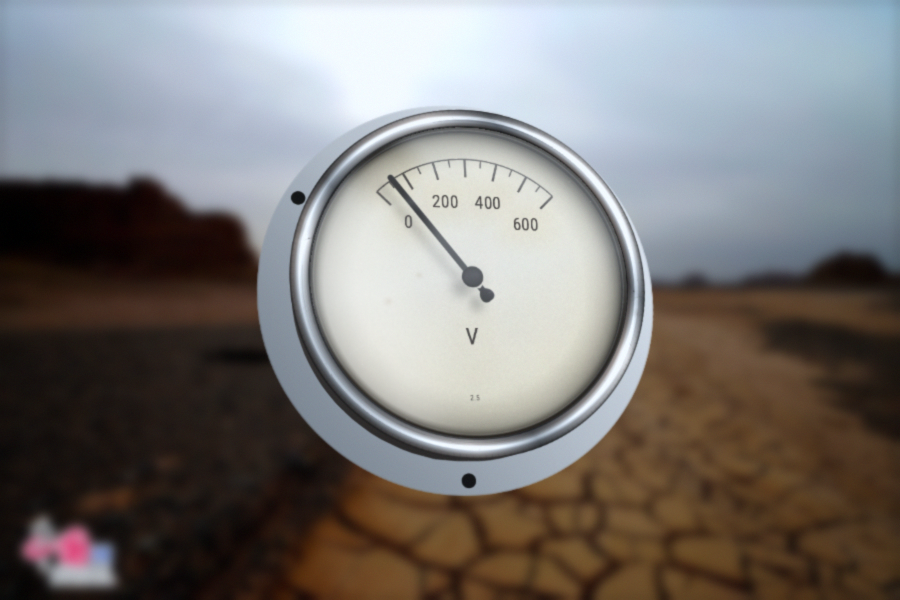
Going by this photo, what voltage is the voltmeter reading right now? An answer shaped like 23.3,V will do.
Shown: 50,V
